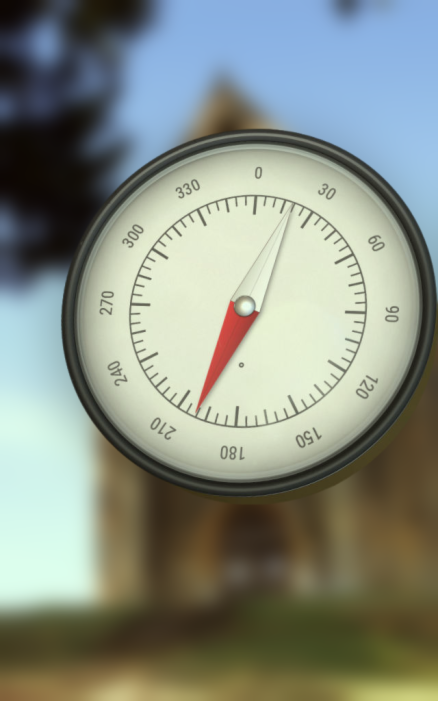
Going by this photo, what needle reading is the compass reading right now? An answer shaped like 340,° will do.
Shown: 200,°
